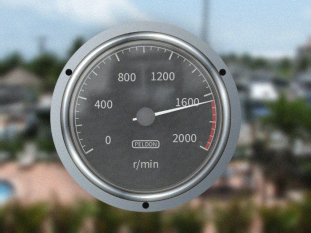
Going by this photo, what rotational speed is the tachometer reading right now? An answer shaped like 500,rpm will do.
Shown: 1650,rpm
